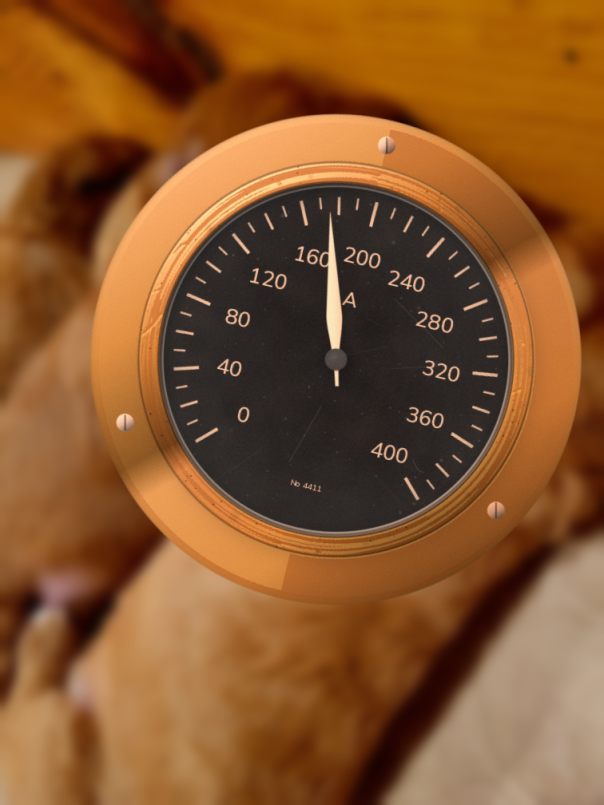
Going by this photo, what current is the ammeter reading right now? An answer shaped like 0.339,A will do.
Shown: 175,A
